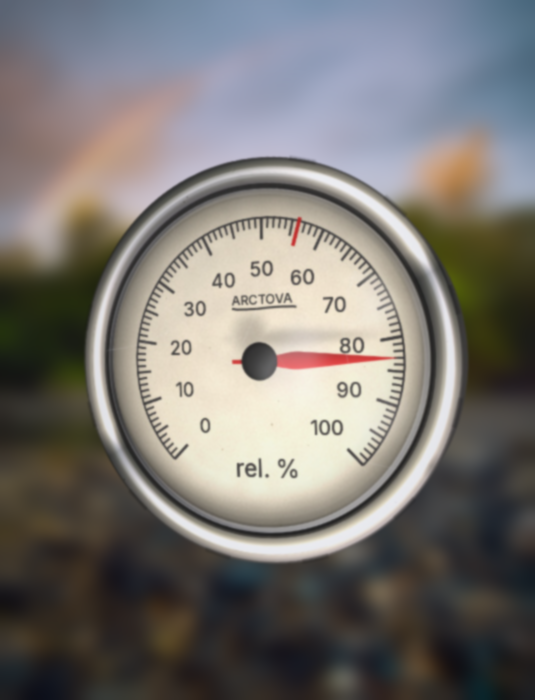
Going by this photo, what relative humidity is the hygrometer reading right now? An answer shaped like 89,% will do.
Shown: 83,%
